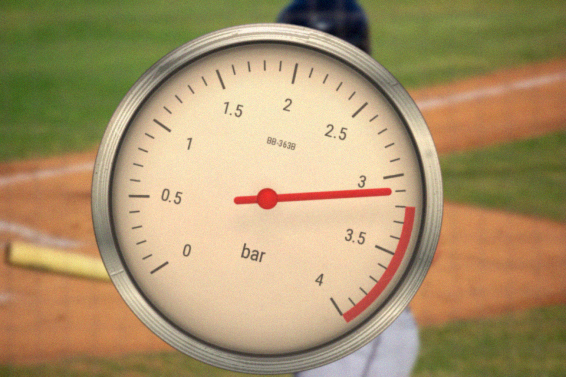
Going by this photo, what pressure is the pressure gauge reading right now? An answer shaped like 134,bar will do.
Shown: 3.1,bar
